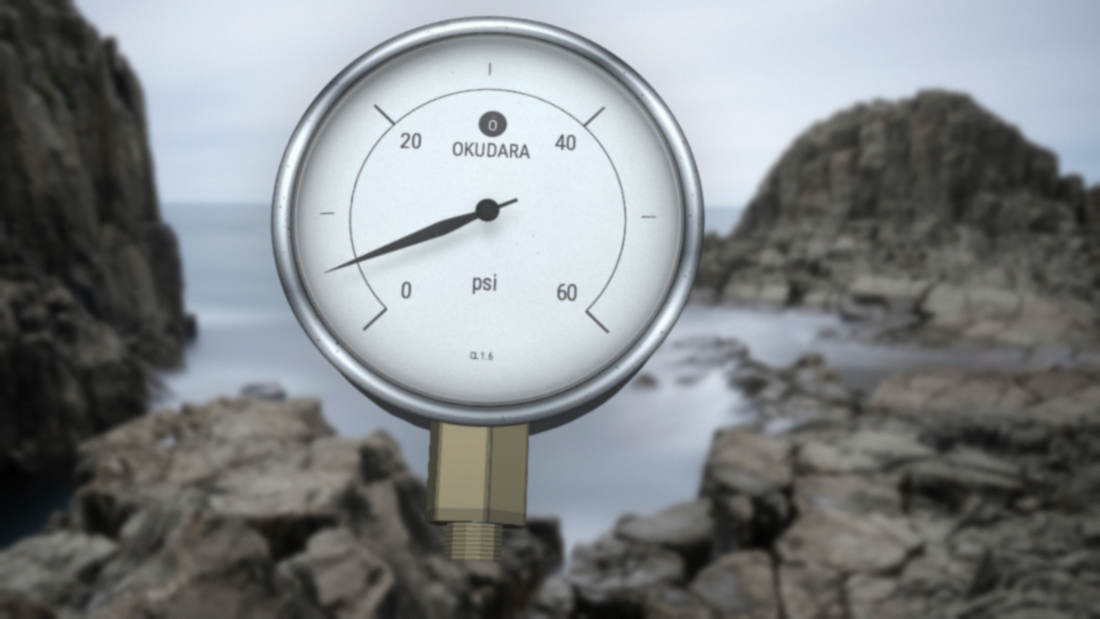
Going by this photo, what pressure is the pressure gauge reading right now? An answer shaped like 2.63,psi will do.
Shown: 5,psi
